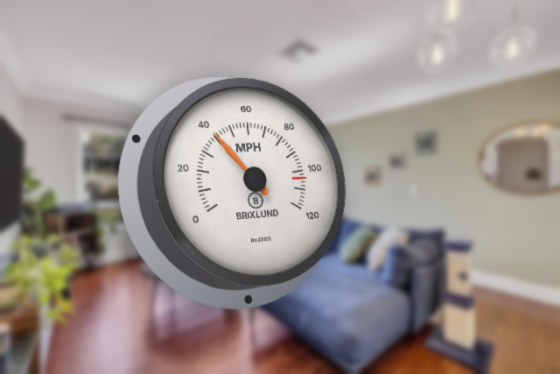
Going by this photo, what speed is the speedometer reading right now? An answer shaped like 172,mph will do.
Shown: 40,mph
